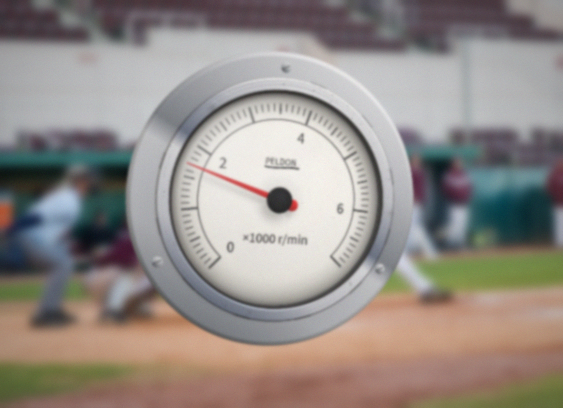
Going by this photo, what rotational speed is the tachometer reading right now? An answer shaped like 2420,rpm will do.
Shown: 1700,rpm
